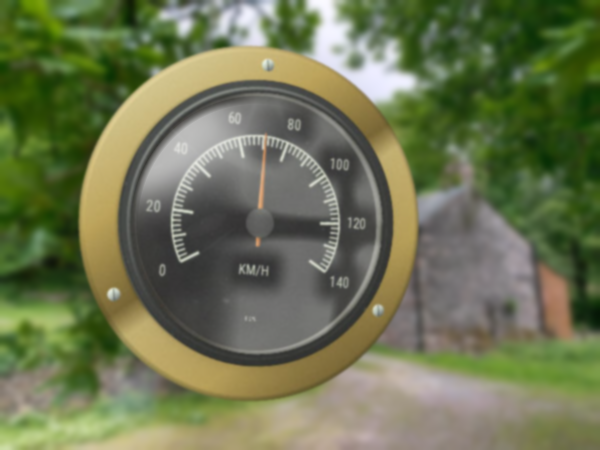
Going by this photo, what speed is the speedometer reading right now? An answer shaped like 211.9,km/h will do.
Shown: 70,km/h
